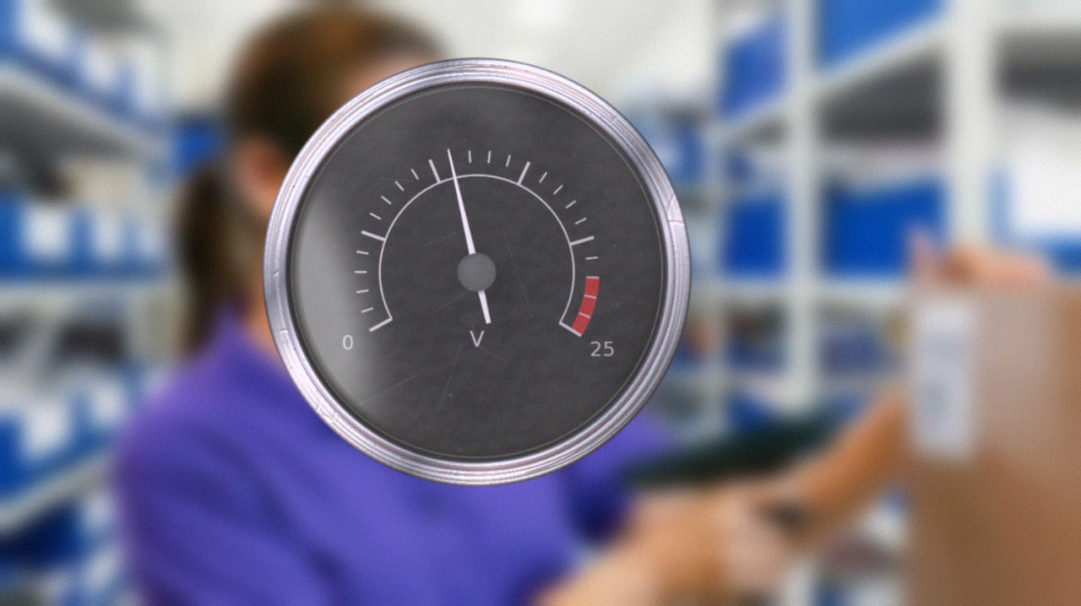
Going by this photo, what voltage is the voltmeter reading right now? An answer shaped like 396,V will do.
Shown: 11,V
